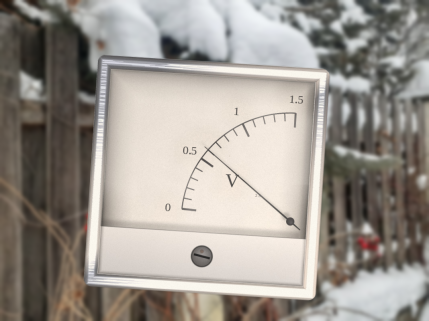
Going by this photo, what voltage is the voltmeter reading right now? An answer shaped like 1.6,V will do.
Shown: 0.6,V
